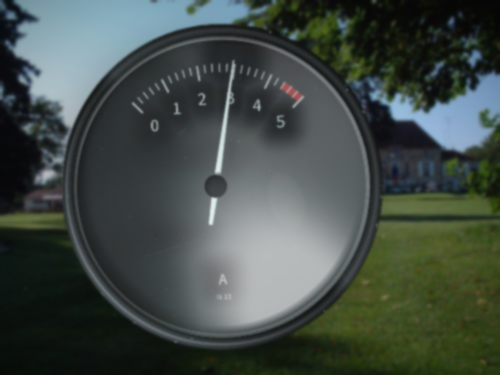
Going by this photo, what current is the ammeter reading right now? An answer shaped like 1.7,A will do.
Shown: 3,A
